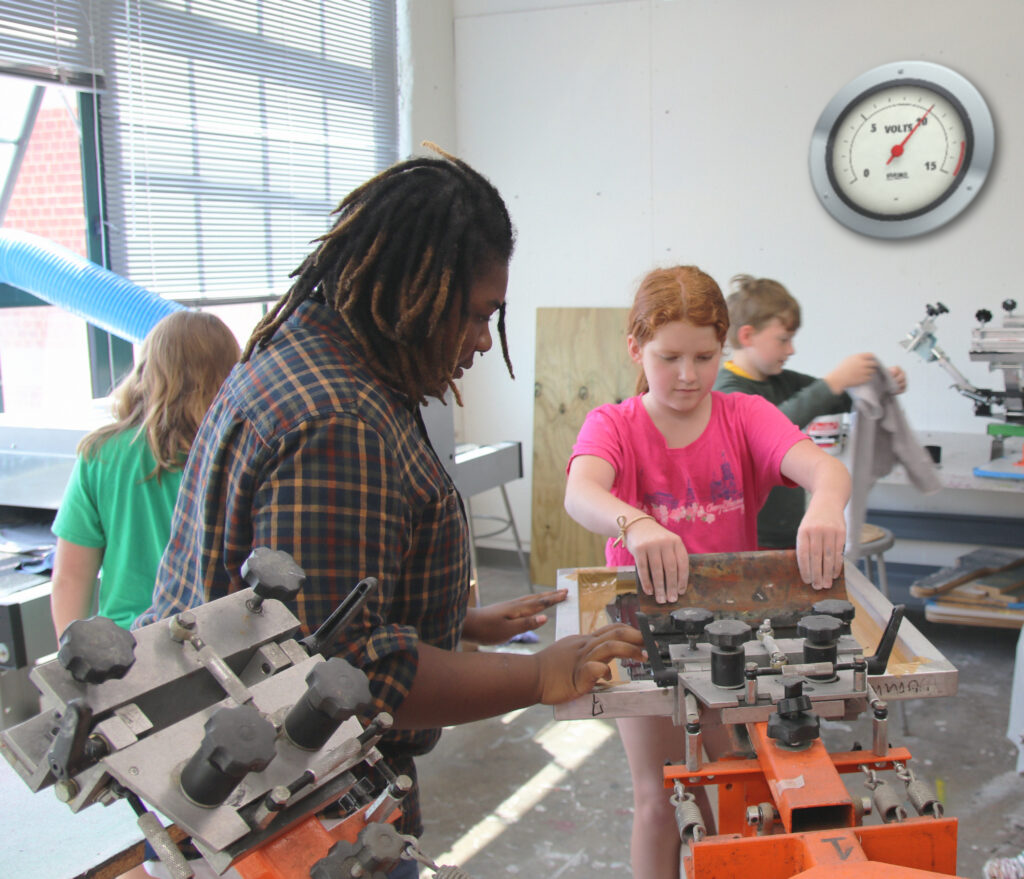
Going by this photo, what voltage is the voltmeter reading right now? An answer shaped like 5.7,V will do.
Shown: 10,V
